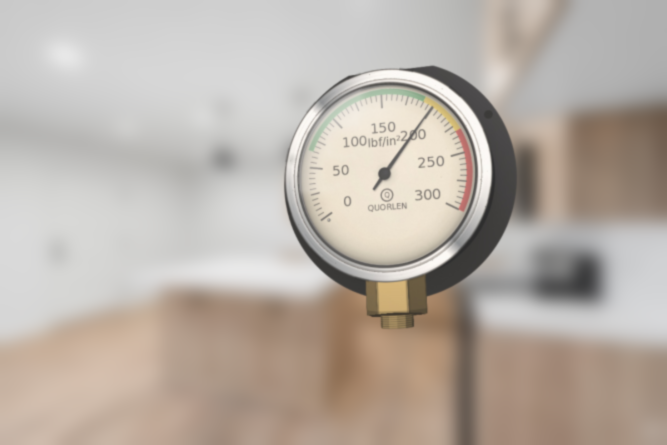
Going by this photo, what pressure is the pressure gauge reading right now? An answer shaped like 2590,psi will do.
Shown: 200,psi
